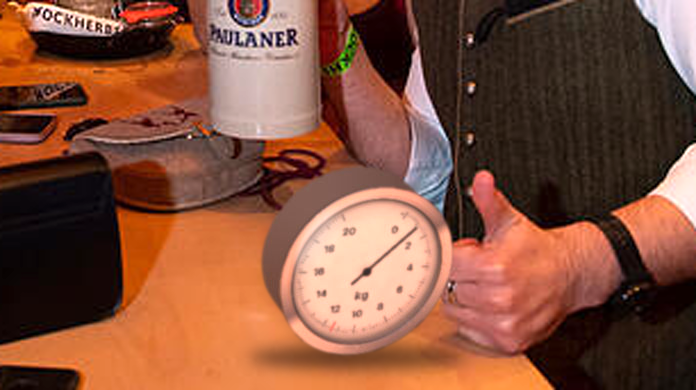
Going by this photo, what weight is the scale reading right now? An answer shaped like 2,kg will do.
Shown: 1,kg
